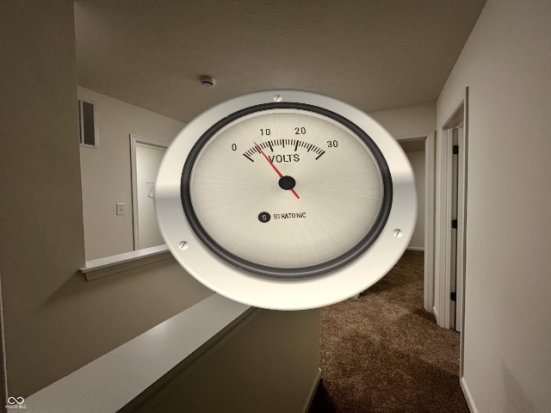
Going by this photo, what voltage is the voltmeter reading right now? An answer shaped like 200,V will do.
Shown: 5,V
